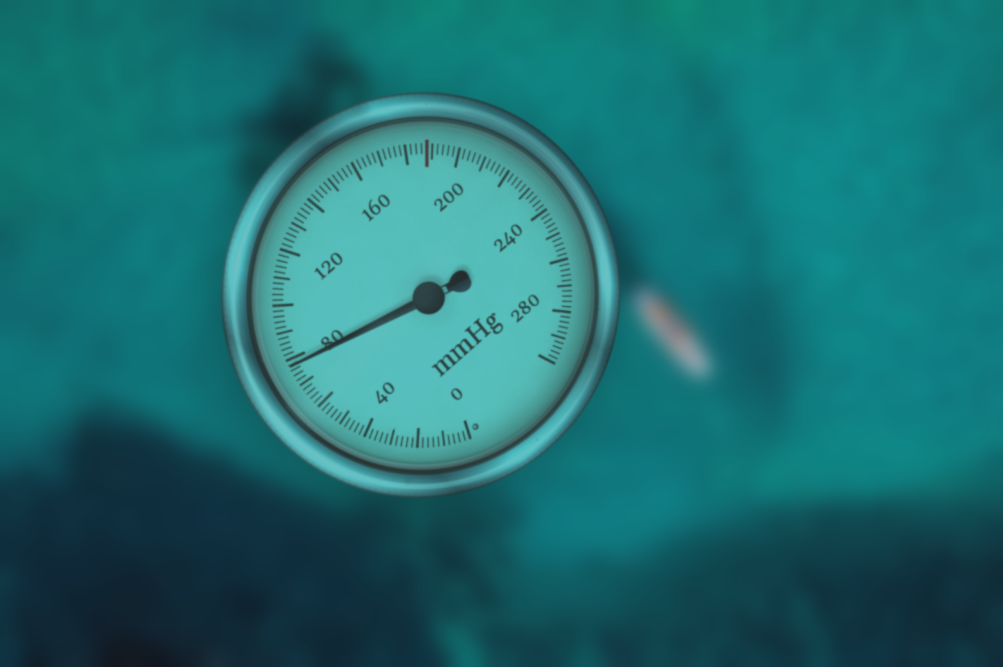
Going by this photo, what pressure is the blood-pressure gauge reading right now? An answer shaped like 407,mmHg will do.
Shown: 78,mmHg
